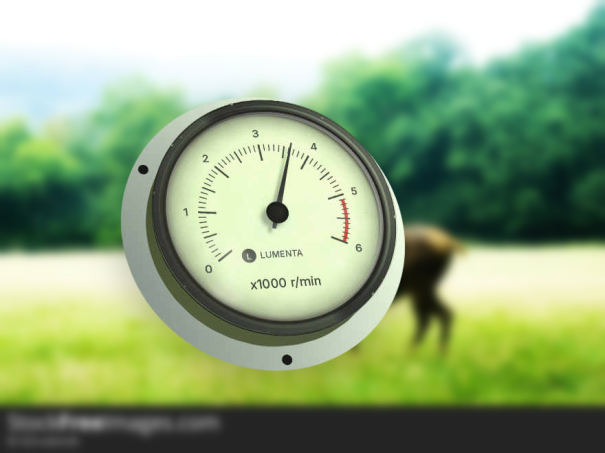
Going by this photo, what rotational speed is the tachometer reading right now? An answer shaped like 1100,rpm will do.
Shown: 3600,rpm
